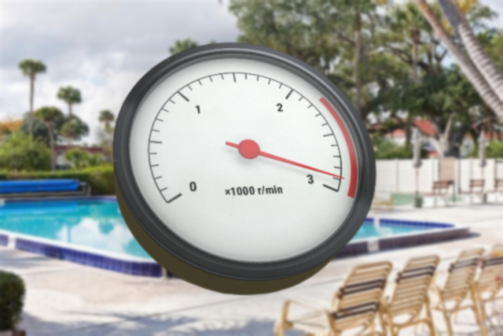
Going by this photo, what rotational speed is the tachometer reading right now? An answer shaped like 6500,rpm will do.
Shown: 2900,rpm
